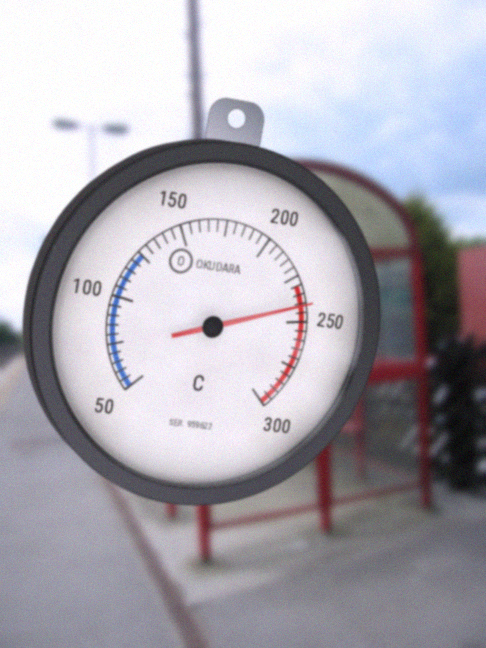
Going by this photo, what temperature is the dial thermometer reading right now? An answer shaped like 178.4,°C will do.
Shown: 240,°C
